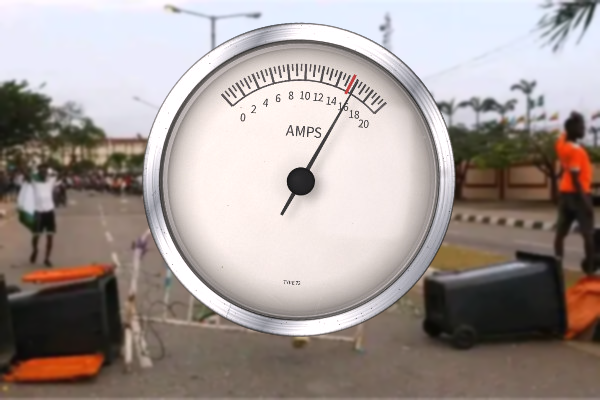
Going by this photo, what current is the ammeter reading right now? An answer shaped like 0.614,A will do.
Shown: 16,A
